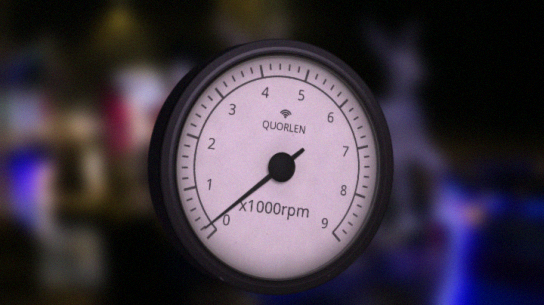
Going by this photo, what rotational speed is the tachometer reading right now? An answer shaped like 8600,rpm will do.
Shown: 200,rpm
